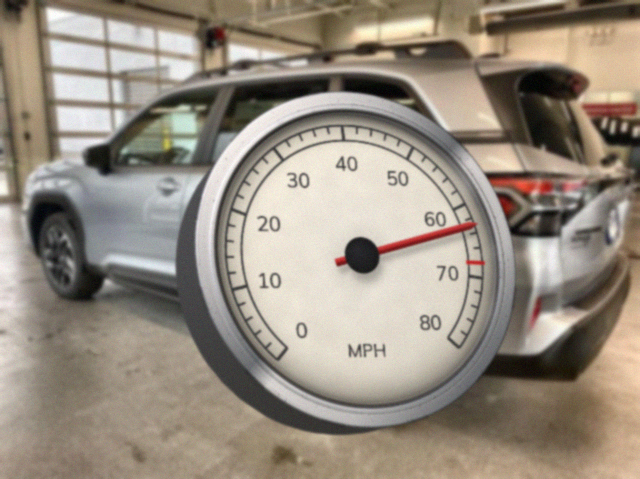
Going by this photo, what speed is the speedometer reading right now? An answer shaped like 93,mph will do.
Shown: 63,mph
